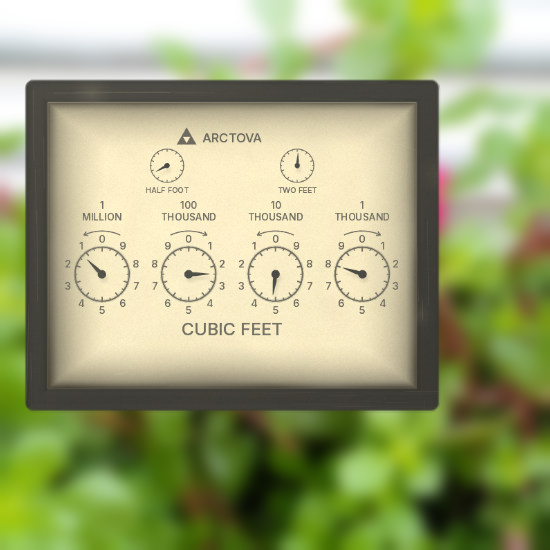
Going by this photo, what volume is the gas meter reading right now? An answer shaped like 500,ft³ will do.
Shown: 124800,ft³
